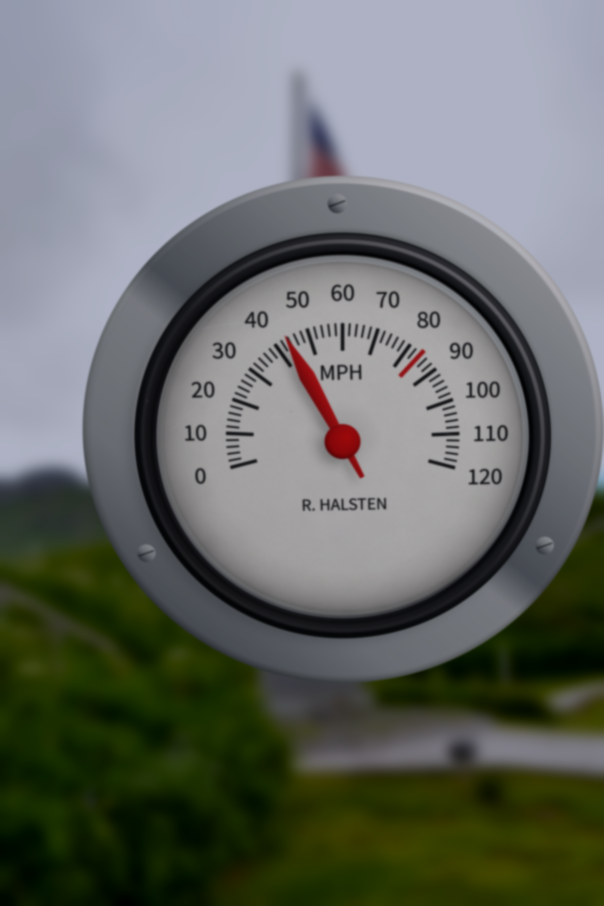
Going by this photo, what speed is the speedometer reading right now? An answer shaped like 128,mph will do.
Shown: 44,mph
